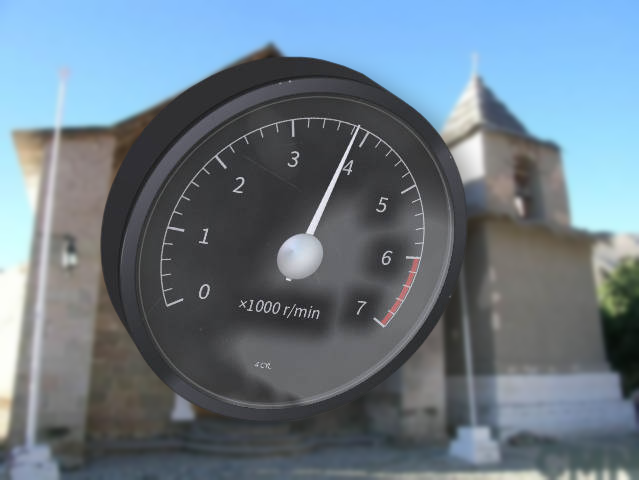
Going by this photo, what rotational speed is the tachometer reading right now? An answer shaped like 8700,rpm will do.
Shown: 3800,rpm
